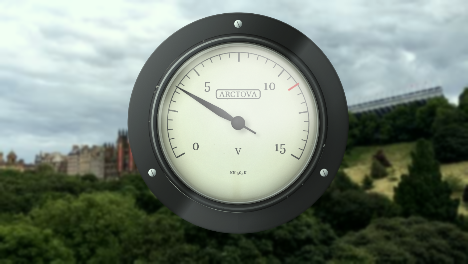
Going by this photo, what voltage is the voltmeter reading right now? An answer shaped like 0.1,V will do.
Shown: 3.75,V
